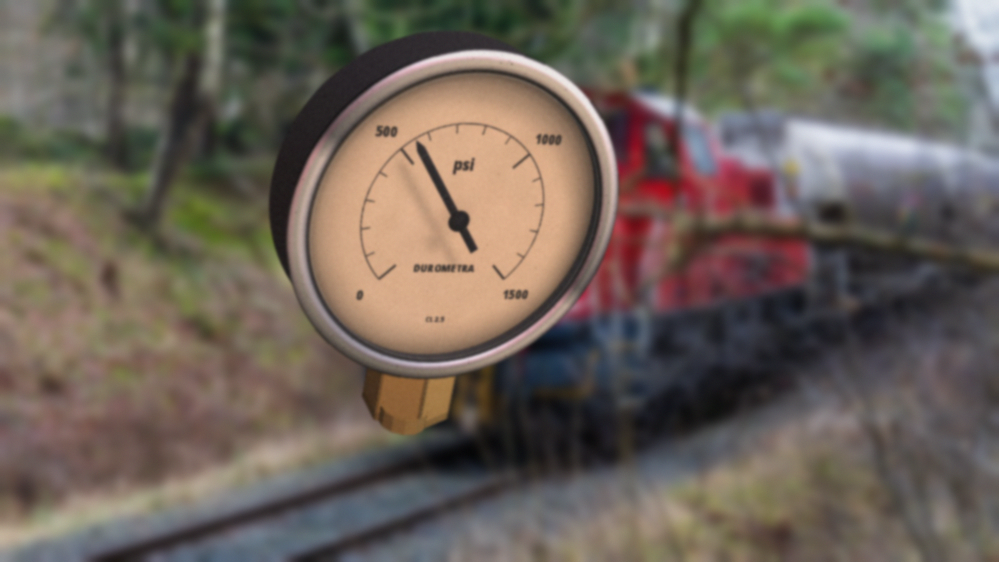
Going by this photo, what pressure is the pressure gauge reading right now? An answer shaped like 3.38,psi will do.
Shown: 550,psi
